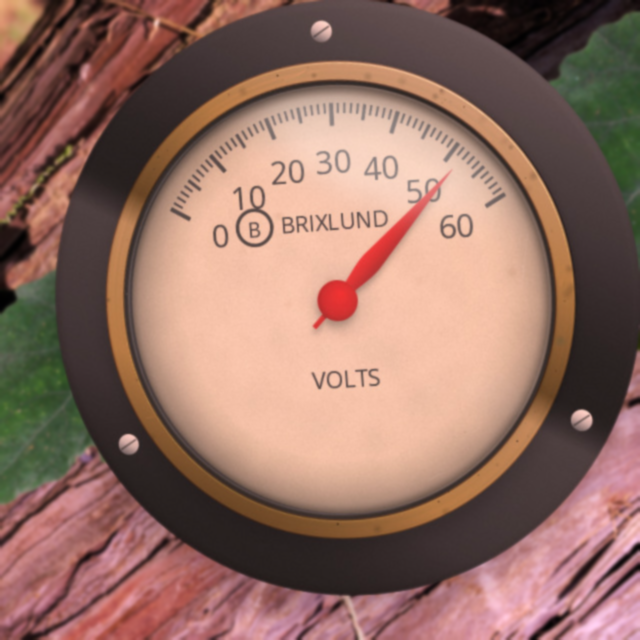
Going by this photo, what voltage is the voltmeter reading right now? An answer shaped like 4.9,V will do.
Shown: 52,V
